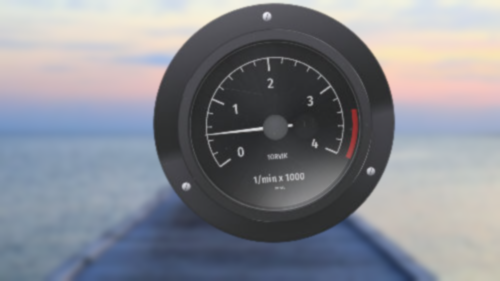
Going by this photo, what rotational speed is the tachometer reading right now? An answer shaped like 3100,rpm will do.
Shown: 500,rpm
